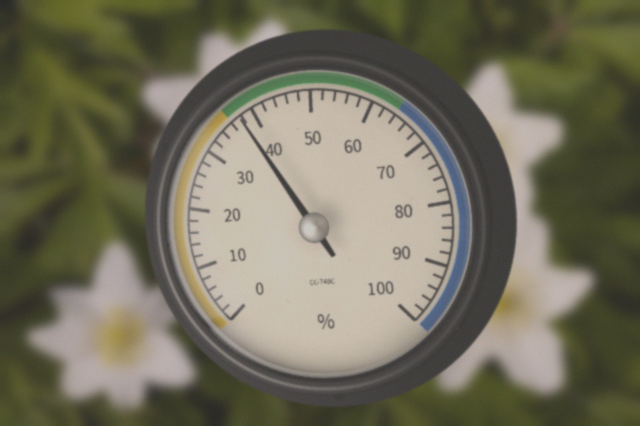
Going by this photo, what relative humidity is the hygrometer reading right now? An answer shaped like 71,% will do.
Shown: 38,%
